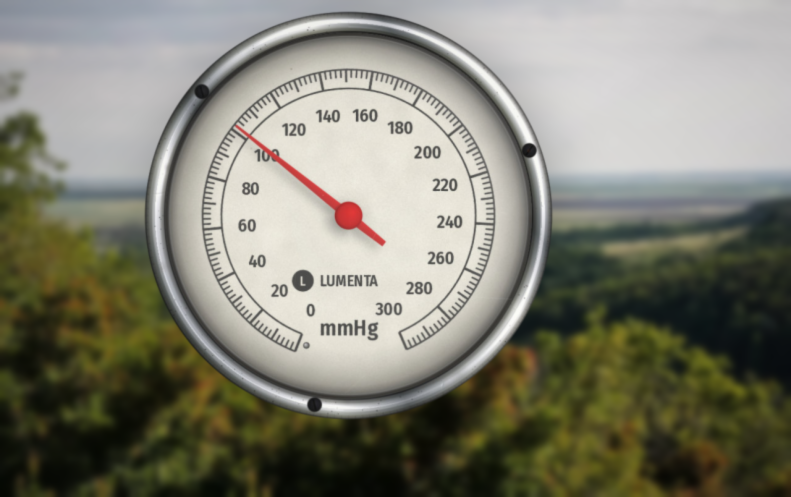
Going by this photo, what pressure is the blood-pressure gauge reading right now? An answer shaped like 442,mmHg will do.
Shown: 102,mmHg
